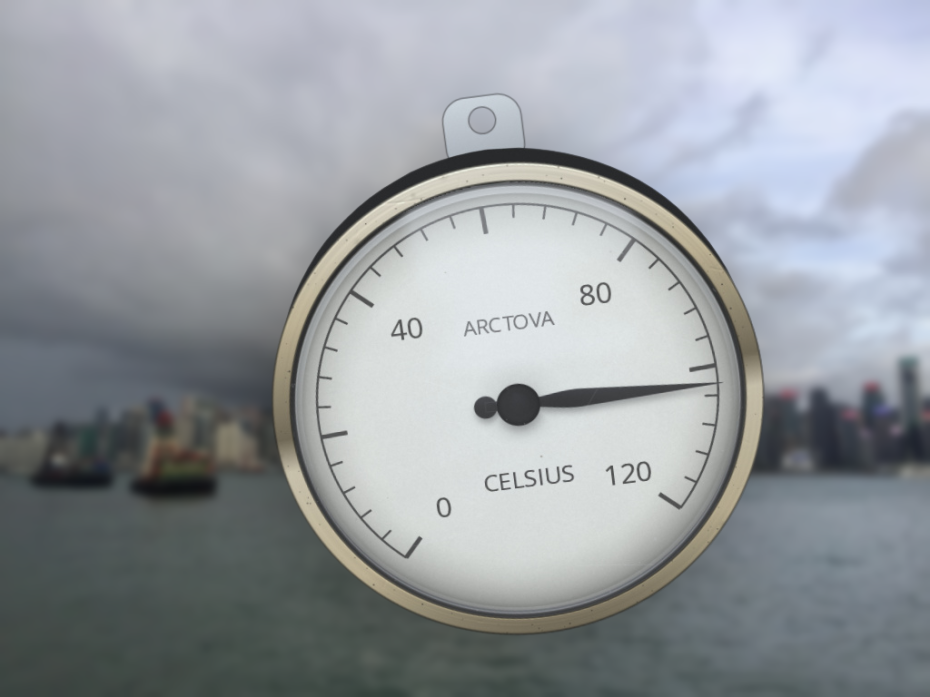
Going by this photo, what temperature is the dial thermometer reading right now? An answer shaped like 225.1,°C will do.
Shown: 102,°C
